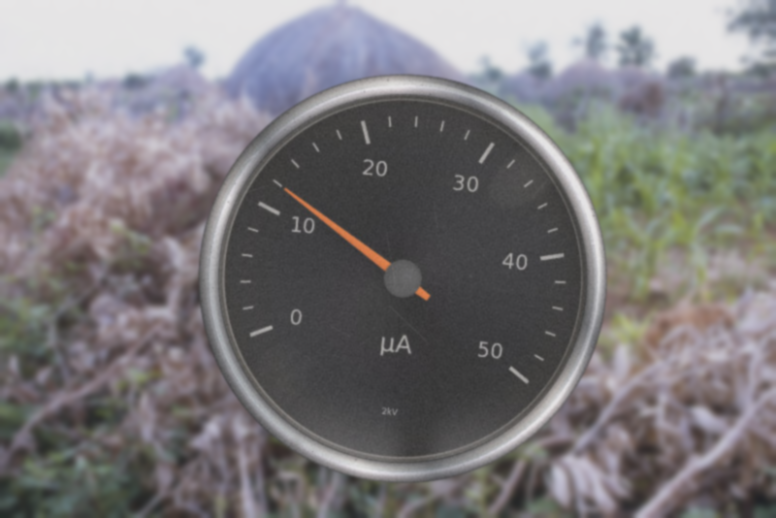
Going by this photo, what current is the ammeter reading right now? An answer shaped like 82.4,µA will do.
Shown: 12,µA
